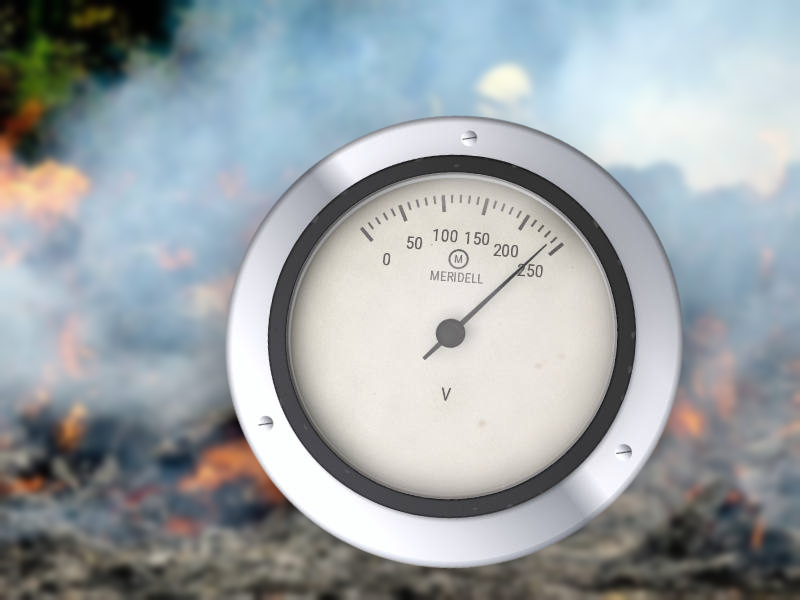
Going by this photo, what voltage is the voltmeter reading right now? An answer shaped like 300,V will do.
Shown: 240,V
